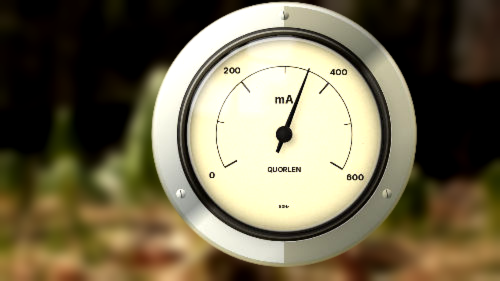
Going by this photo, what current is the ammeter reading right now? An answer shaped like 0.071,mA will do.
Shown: 350,mA
